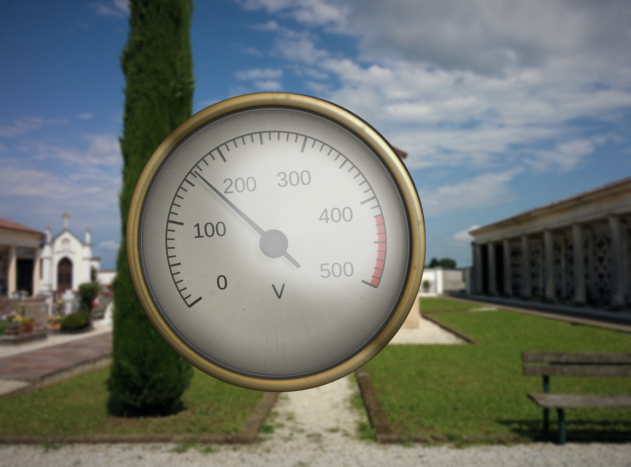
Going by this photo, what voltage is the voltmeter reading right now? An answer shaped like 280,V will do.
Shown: 165,V
